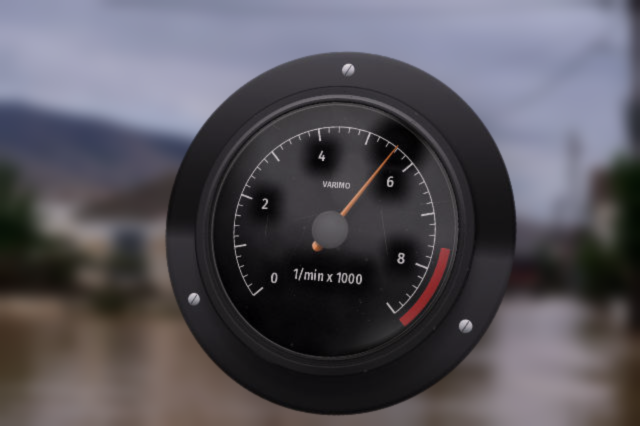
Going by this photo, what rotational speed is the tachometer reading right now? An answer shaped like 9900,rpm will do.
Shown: 5600,rpm
